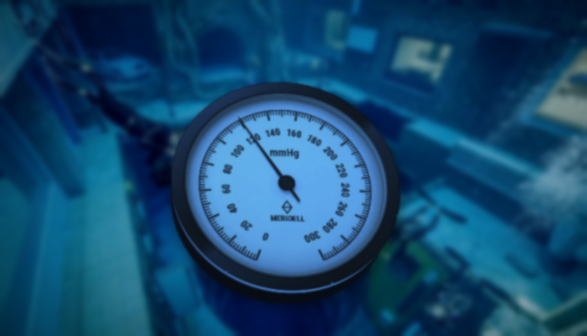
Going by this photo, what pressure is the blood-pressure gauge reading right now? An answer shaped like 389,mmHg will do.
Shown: 120,mmHg
